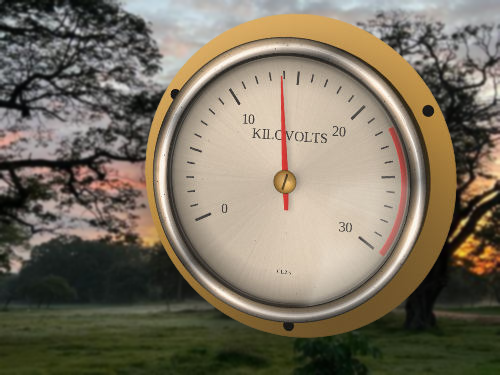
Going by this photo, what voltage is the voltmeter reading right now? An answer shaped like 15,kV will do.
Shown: 14,kV
